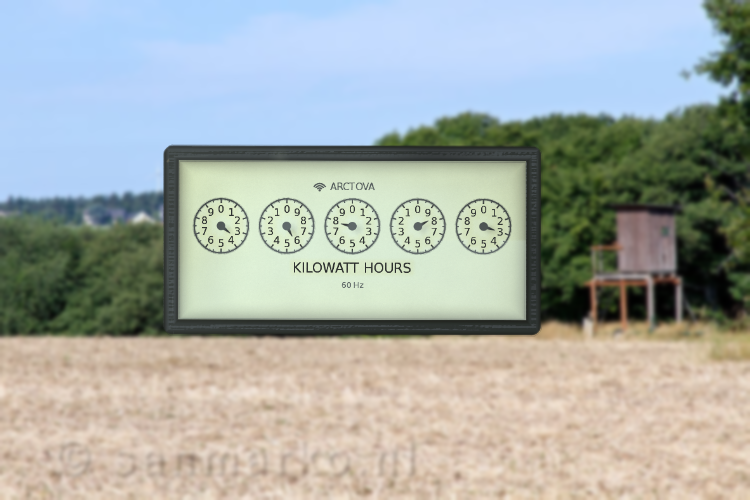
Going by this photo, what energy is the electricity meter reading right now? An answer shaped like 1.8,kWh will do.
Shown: 35783,kWh
